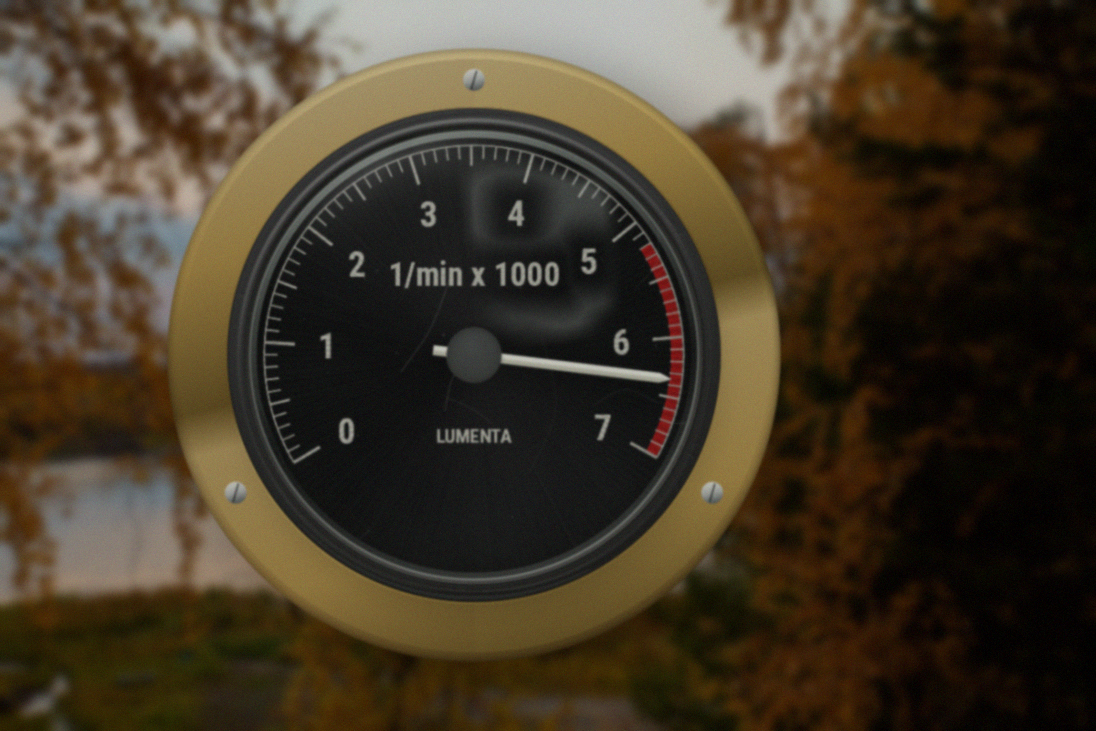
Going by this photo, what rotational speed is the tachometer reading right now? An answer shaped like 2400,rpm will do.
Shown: 6350,rpm
